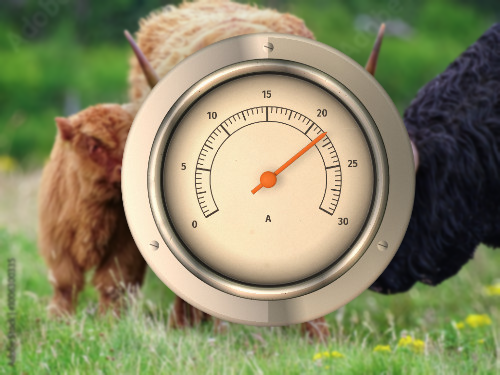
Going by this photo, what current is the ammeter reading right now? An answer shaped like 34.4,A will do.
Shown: 21.5,A
